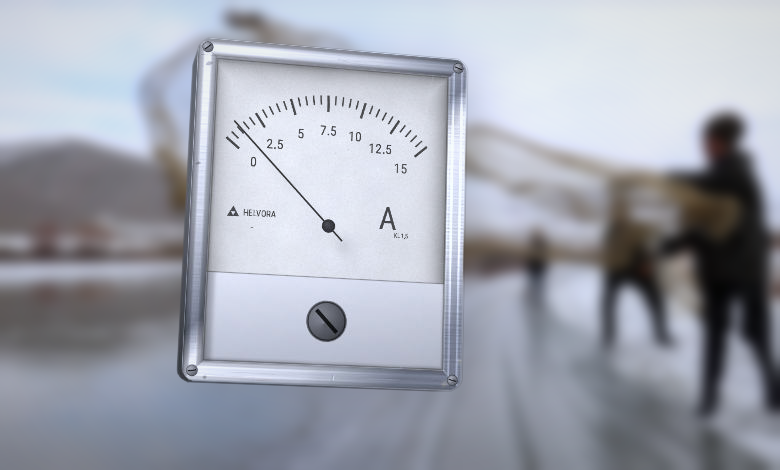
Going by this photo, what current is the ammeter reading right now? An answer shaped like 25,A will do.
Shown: 1,A
